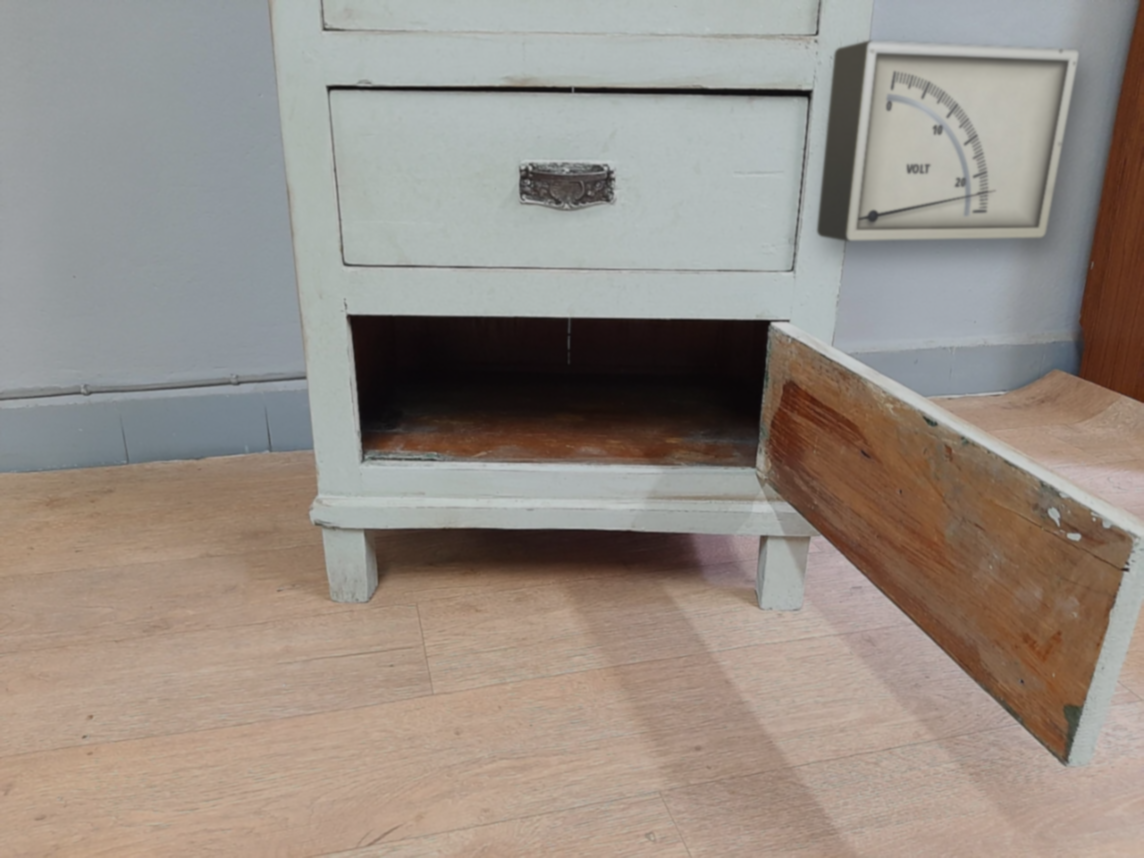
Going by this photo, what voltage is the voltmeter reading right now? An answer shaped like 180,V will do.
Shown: 22.5,V
